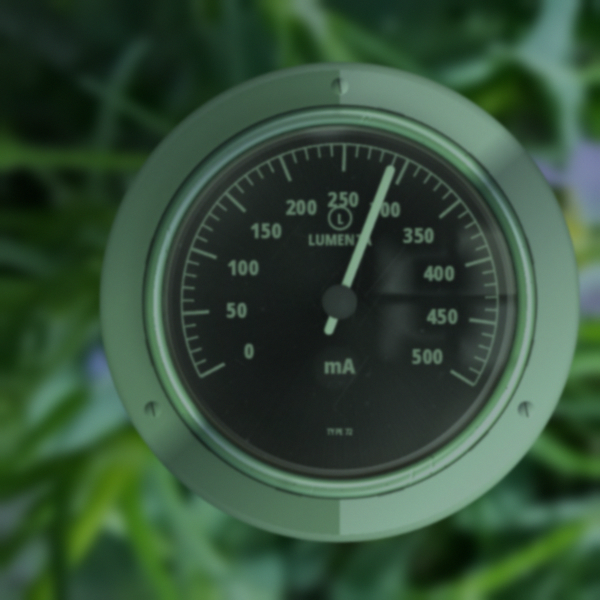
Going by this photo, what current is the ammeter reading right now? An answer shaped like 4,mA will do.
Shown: 290,mA
